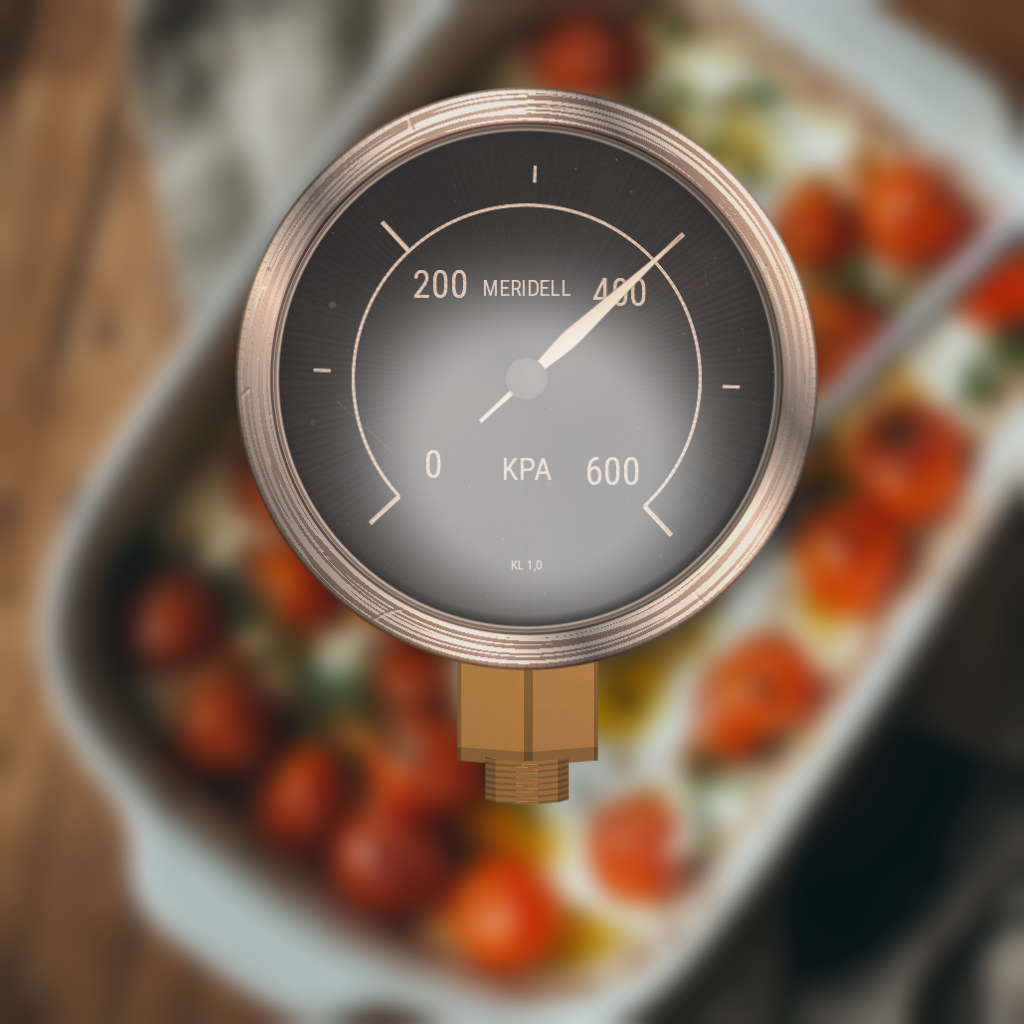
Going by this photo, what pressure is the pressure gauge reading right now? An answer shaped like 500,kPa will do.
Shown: 400,kPa
